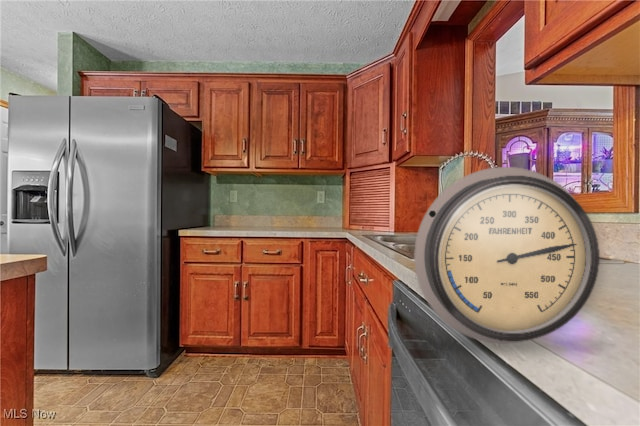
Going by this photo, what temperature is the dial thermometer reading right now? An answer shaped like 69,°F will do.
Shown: 430,°F
